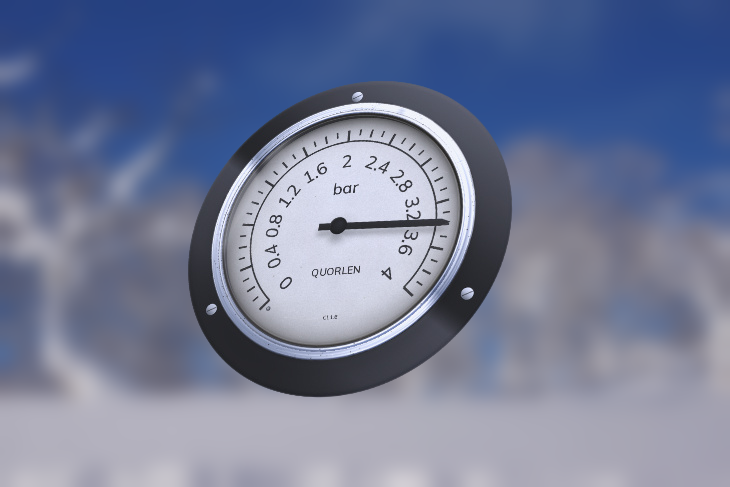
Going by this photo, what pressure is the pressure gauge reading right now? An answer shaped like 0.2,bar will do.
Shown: 3.4,bar
